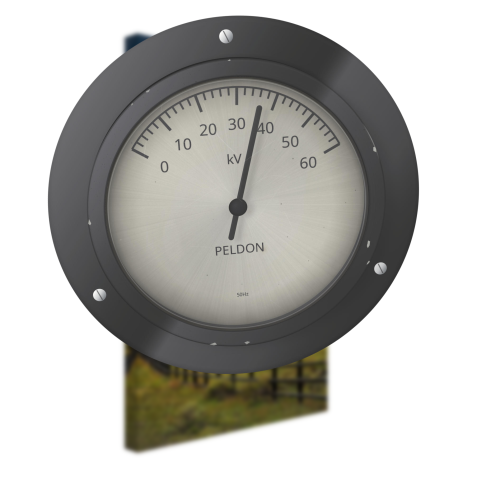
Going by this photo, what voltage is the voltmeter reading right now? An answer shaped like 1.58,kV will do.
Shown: 36,kV
